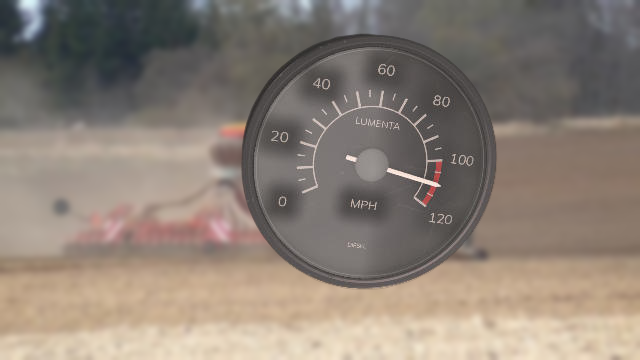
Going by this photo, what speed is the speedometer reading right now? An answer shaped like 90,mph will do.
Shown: 110,mph
